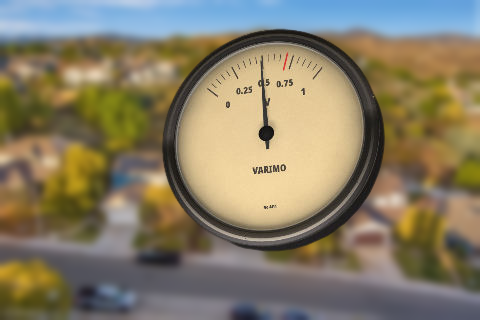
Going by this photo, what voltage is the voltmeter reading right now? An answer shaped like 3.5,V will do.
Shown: 0.5,V
